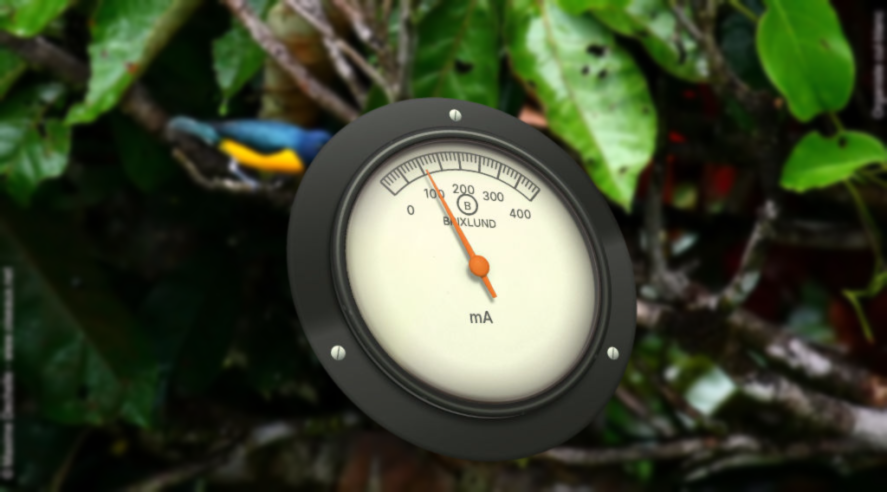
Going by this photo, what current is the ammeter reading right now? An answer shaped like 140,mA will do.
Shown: 100,mA
